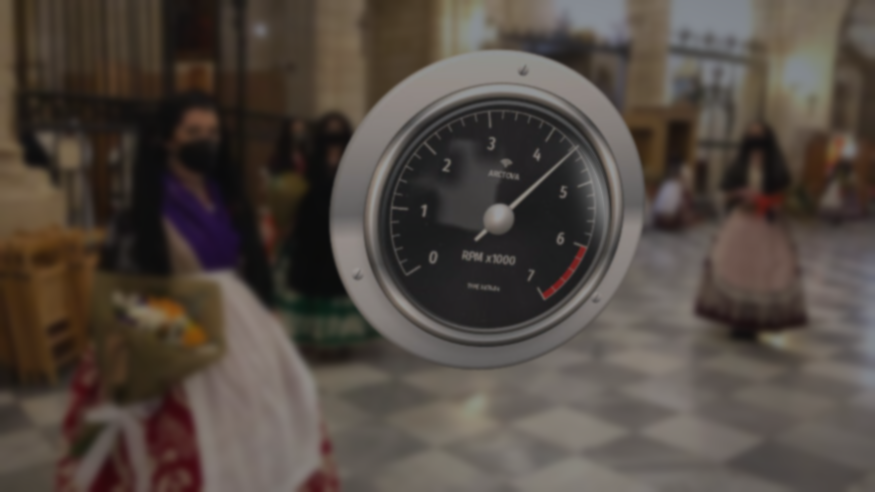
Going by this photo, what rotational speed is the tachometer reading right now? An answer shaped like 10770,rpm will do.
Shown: 4400,rpm
